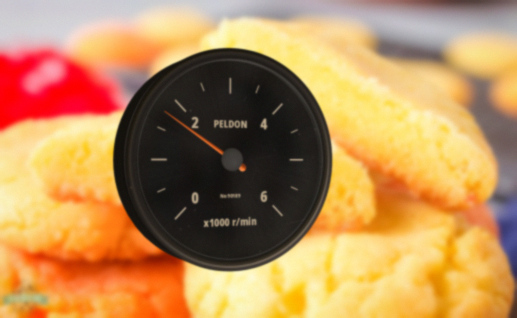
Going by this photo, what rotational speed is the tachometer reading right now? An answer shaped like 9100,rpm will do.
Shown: 1750,rpm
